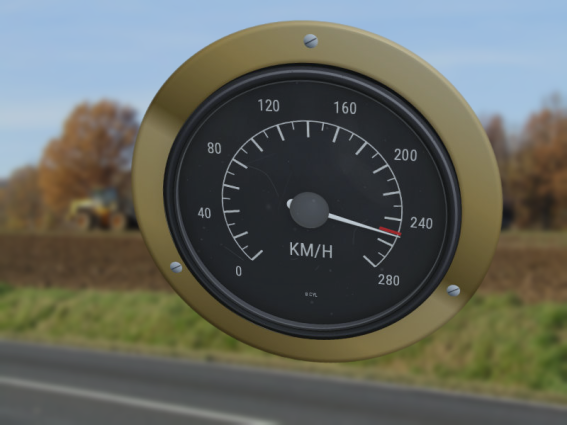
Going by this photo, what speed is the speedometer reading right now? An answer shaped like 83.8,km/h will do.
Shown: 250,km/h
